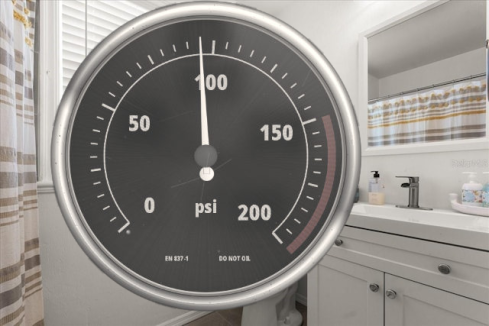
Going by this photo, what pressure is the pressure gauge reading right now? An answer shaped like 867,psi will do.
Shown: 95,psi
